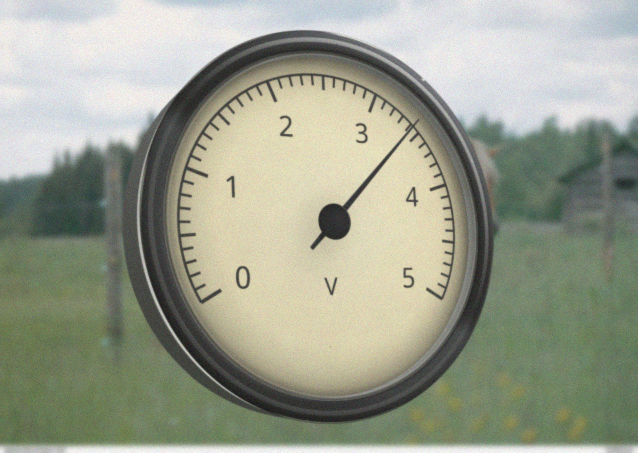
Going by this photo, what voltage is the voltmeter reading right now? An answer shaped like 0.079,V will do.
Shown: 3.4,V
